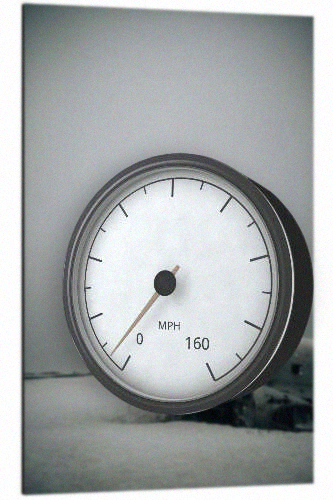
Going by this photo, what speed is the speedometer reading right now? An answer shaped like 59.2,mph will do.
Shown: 5,mph
